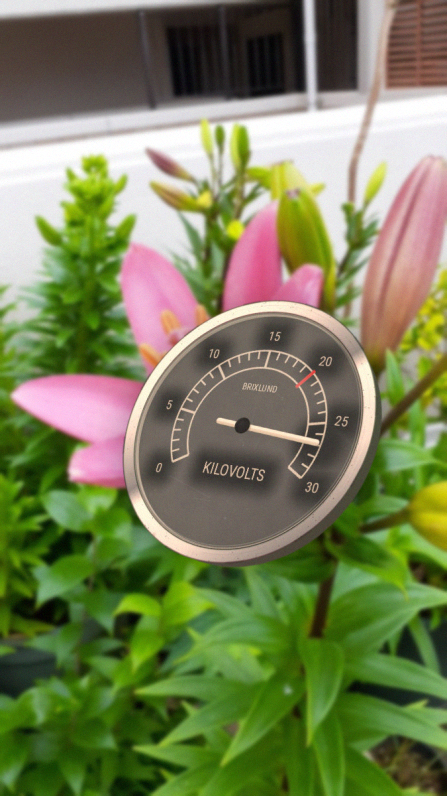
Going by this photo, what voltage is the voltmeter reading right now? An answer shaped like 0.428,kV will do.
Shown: 27,kV
